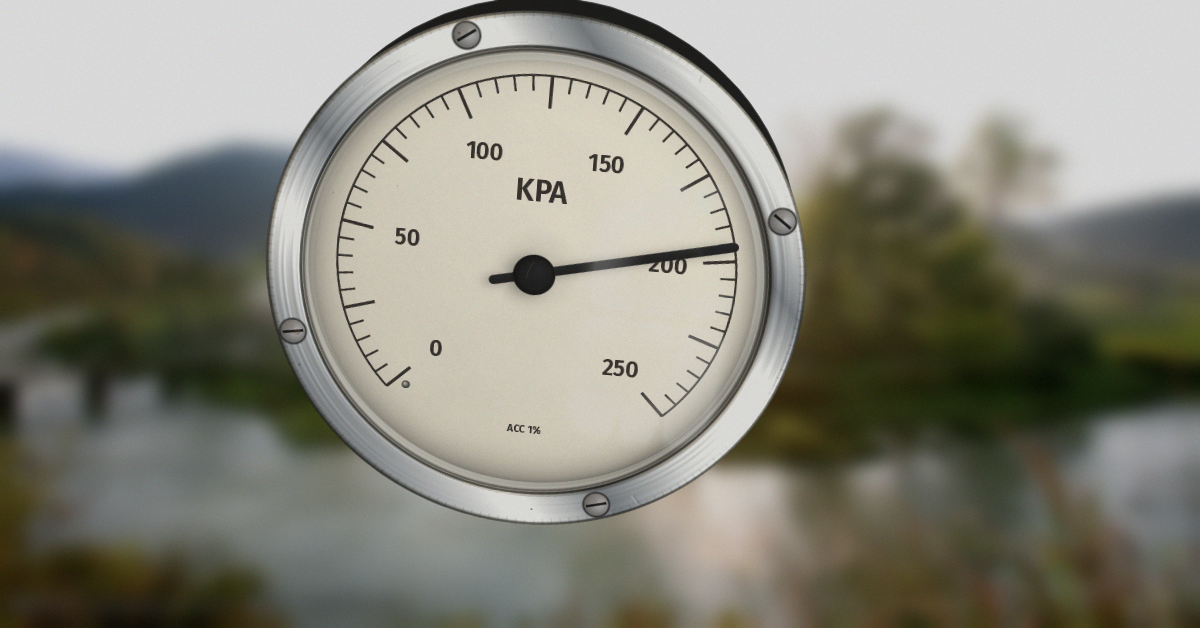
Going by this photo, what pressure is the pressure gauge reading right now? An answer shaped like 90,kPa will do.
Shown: 195,kPa
